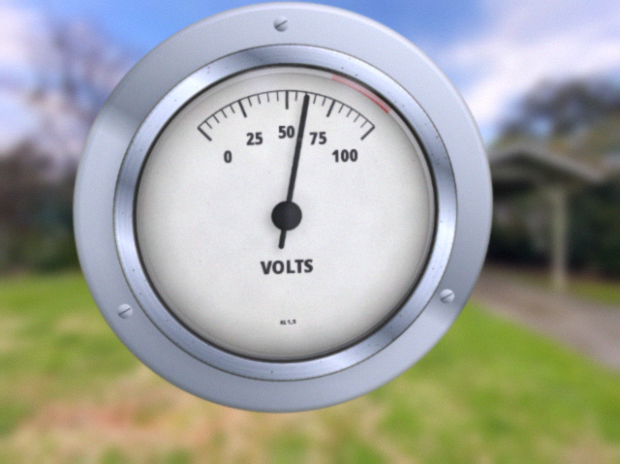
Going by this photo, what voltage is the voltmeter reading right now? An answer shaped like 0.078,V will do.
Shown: 60,V
